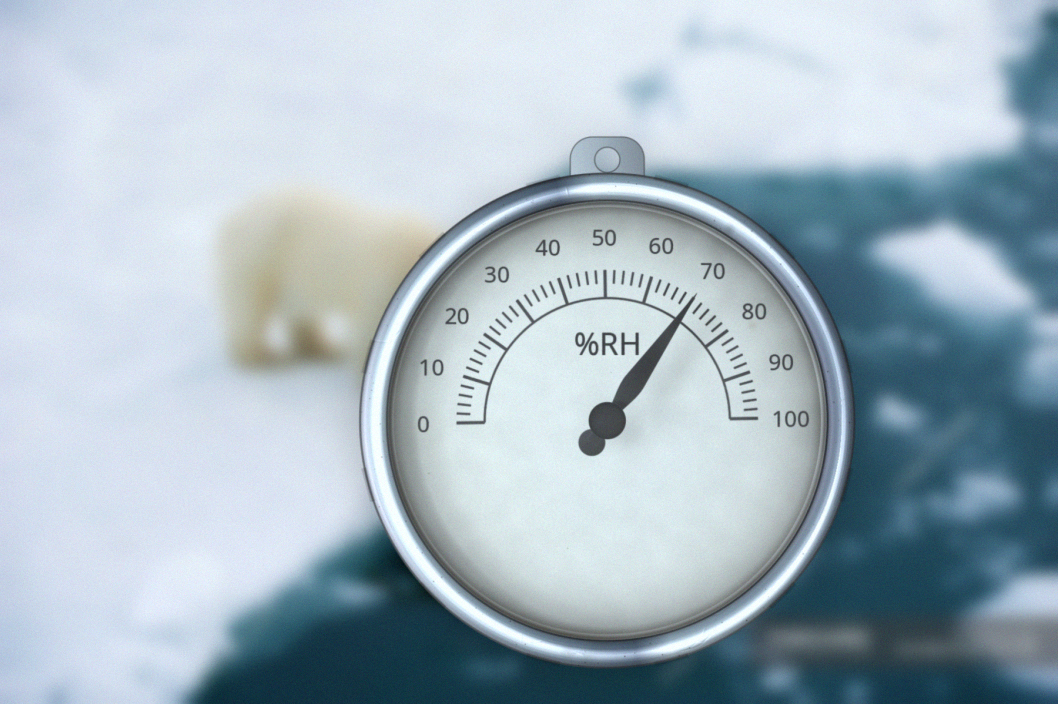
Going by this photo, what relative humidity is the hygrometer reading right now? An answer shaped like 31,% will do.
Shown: 70,%
